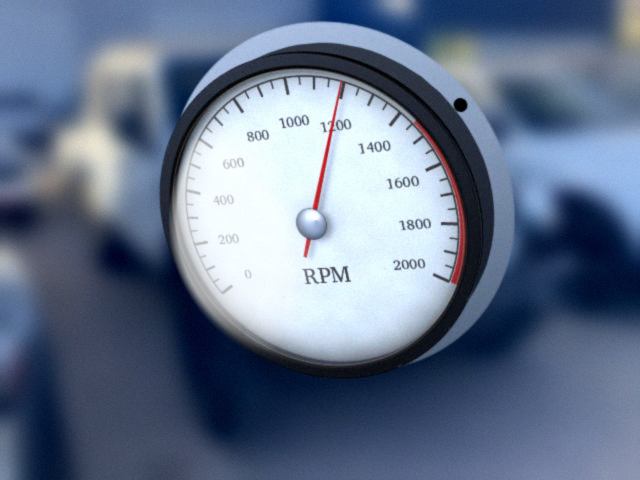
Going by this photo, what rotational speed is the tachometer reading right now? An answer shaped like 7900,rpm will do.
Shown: 1200,rpm
